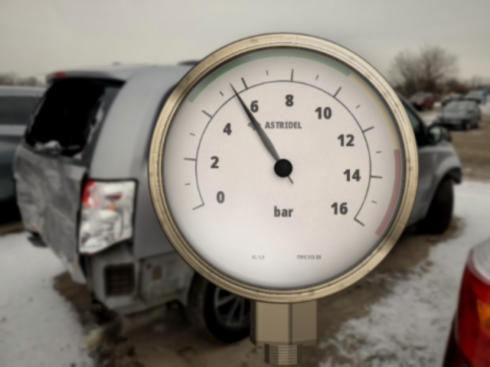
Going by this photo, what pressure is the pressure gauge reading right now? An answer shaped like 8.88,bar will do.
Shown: 5.5,bar
